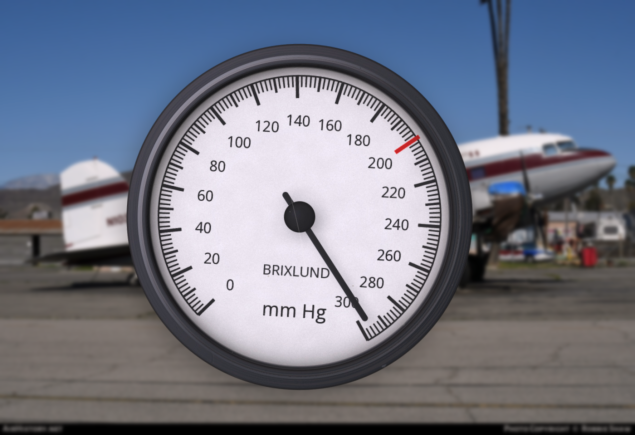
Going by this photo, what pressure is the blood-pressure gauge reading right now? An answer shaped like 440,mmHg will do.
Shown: 296,mmHg
